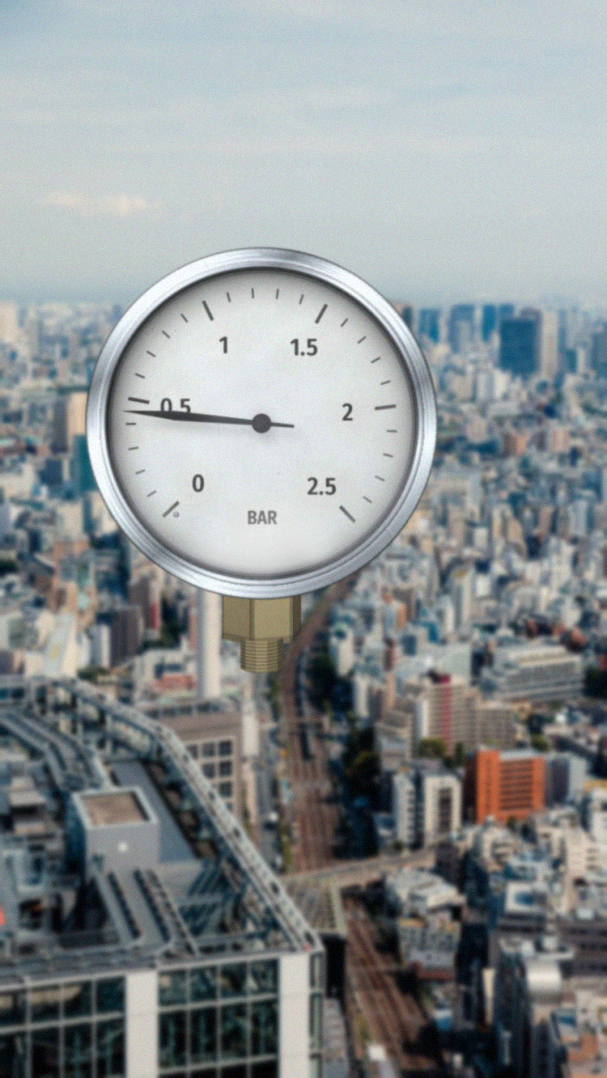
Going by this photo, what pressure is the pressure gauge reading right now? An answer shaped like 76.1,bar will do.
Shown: 0.45,bar
